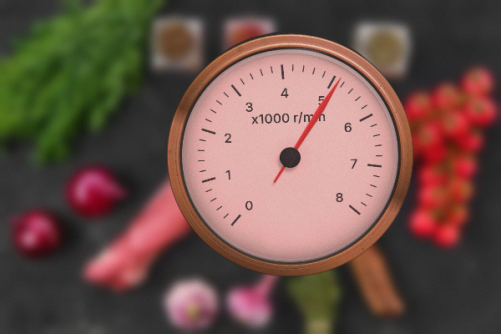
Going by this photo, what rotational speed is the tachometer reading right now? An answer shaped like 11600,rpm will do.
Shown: 5100,rpm
